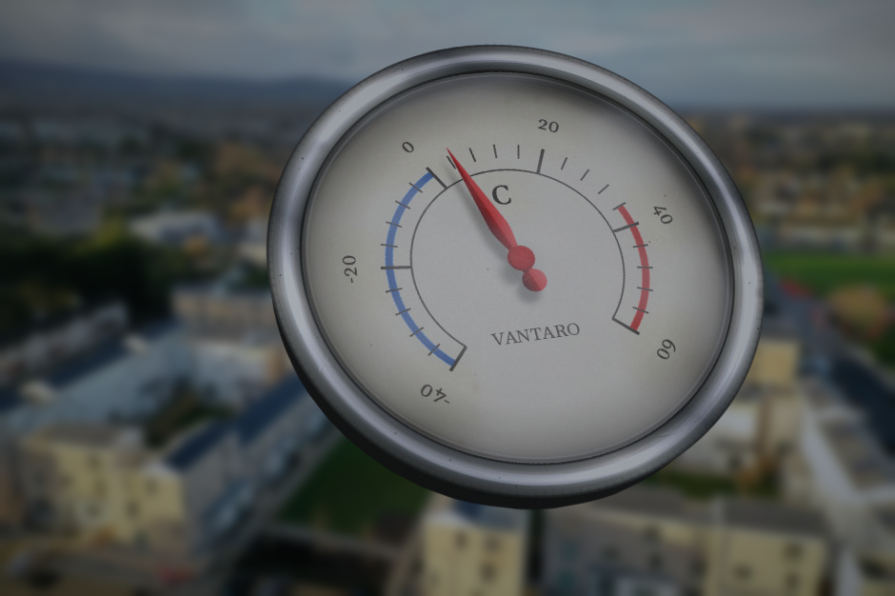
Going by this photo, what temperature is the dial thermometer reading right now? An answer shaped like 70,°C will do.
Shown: 4,°C
